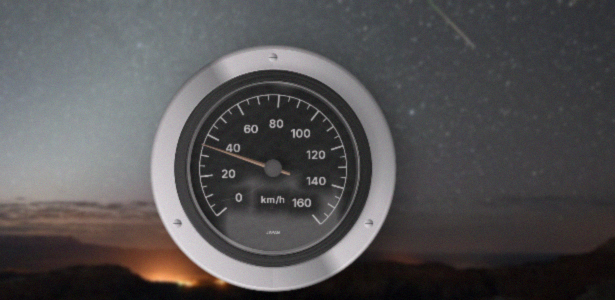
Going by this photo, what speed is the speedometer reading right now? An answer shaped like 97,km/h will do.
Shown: 35,km/h
